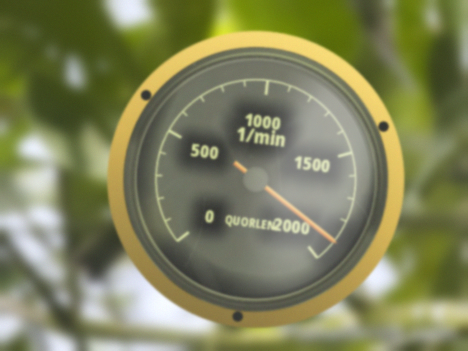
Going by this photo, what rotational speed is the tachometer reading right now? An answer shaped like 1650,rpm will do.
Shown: 1900,rpm
